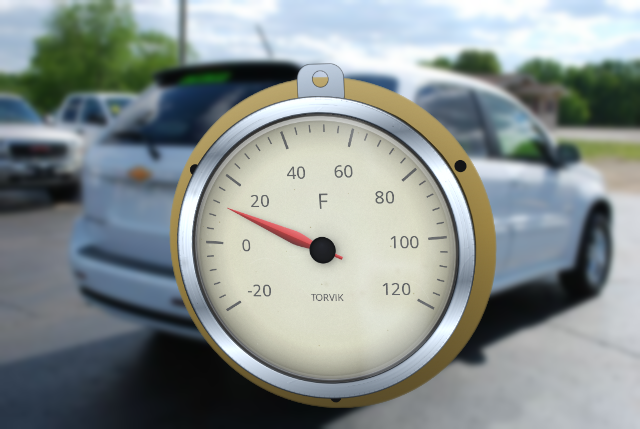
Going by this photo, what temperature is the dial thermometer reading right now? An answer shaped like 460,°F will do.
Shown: 12,°F
